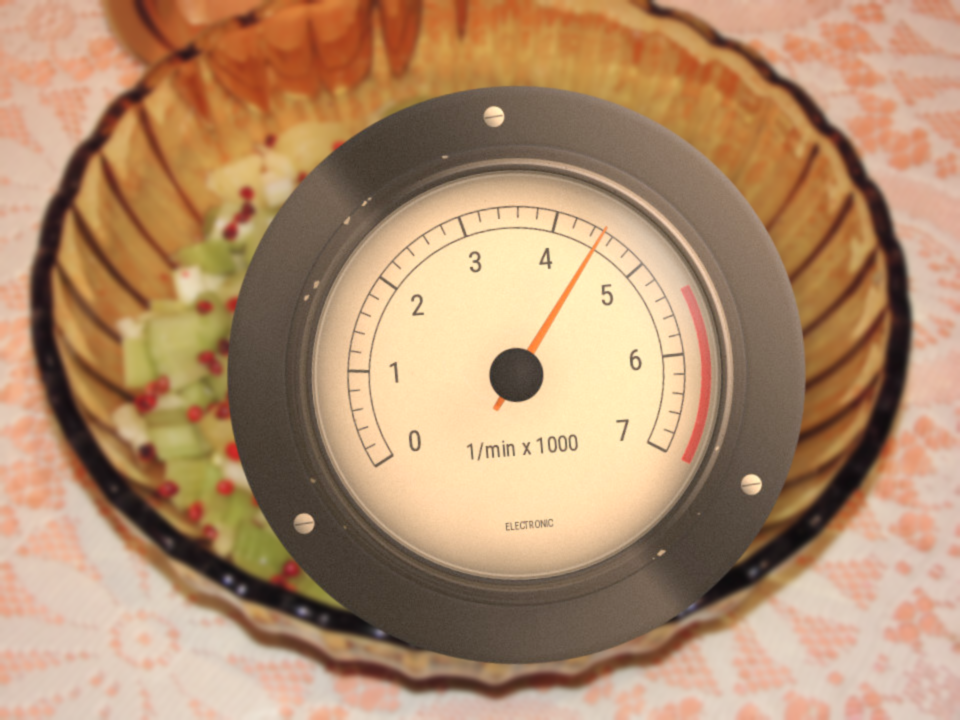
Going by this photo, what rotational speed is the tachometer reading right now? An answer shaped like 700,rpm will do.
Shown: 4500,rpm
